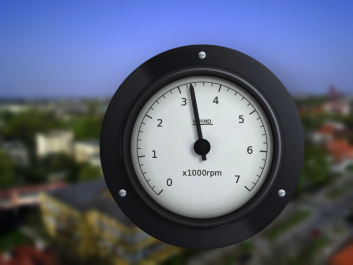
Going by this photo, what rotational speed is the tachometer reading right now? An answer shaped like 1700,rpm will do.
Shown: 3300,rpm
